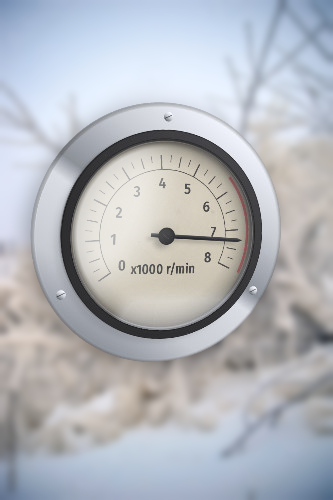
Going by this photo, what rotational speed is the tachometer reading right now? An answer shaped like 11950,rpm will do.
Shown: 7250,rpm
